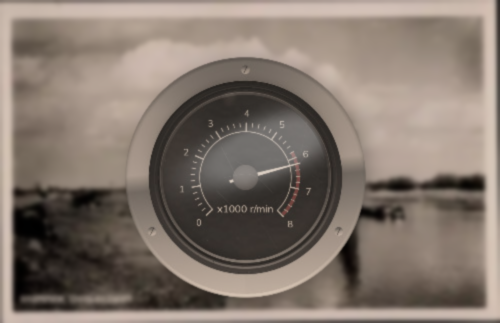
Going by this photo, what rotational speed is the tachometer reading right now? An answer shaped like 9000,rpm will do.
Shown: 6200,rpm
